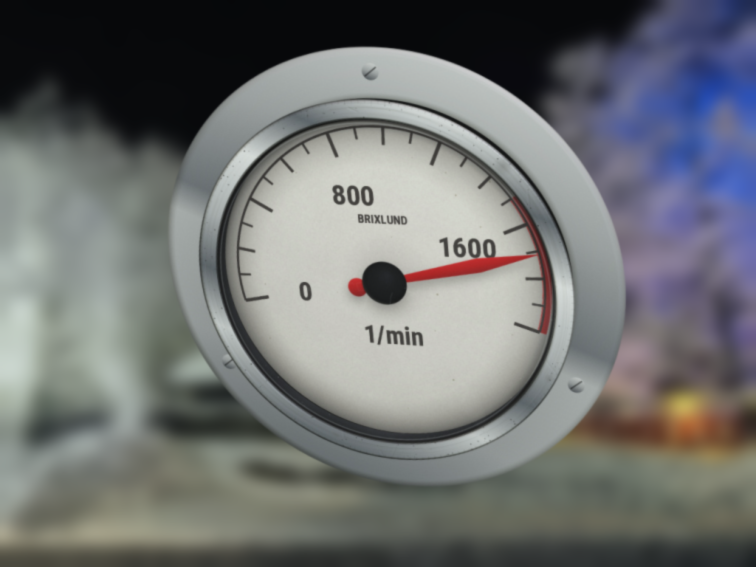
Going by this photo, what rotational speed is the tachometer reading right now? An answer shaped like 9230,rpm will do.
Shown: 1700,rpm
